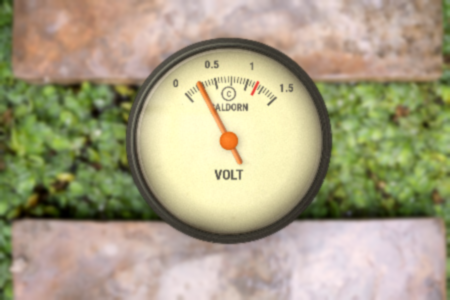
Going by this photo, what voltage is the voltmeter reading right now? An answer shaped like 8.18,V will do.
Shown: 0.25,V
